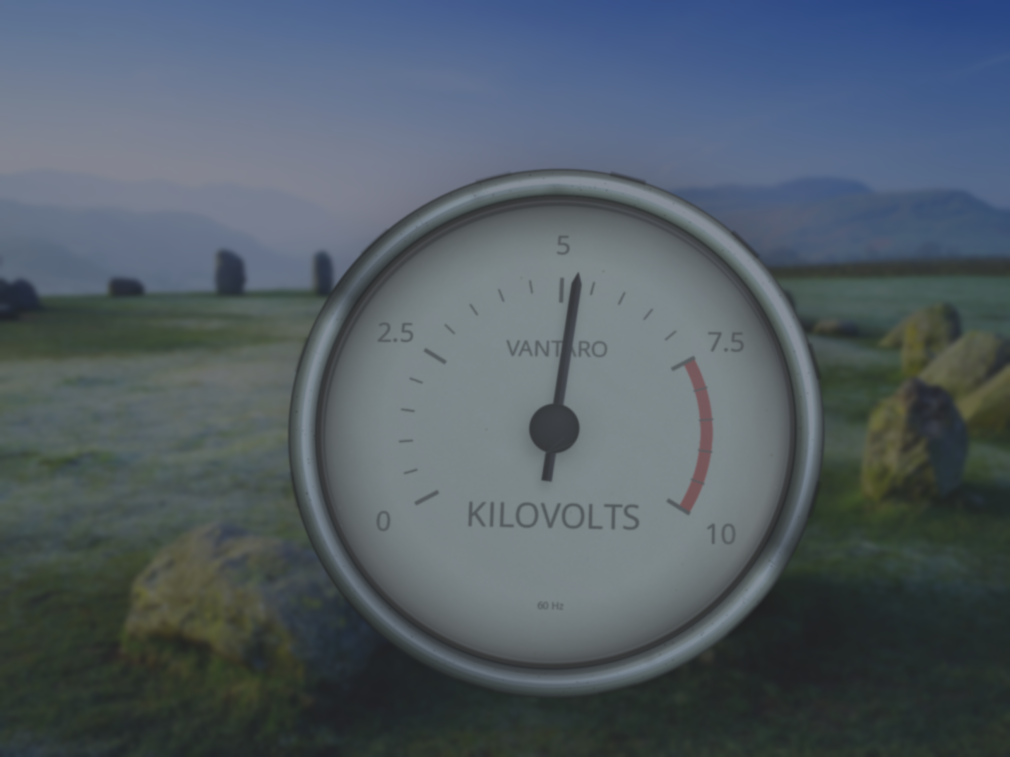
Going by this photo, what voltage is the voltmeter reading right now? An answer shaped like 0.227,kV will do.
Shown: 5.25,kV
